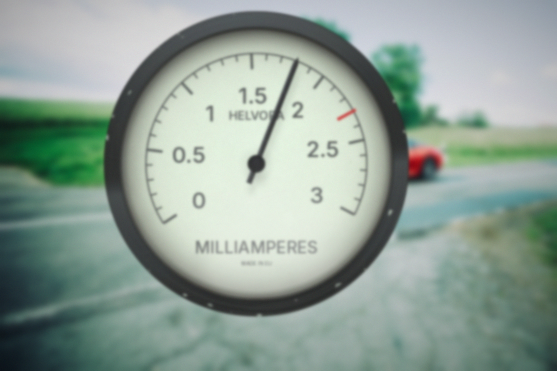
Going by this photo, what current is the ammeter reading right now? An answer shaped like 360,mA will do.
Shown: 1.8,mA
